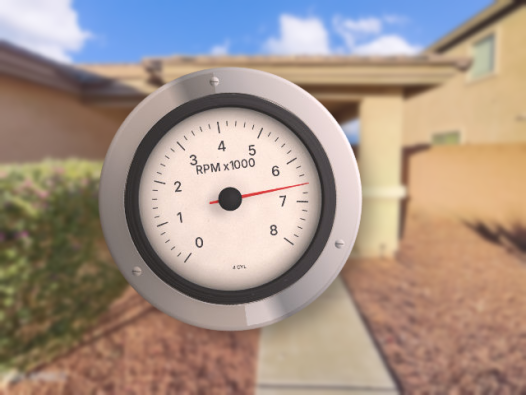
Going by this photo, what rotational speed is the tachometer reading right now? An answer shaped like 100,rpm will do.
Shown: 6600,rpm
